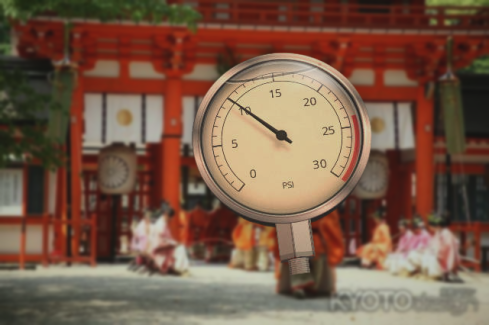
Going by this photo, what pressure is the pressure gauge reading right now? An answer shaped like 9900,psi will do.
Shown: 10,psi
